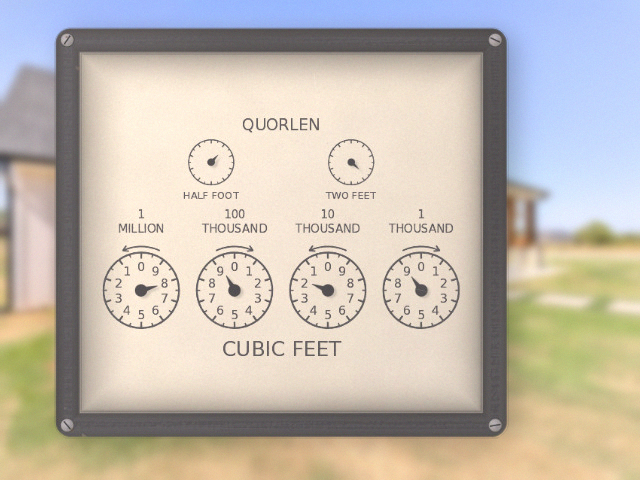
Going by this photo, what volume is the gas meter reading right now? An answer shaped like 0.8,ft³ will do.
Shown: 791900,ft³
